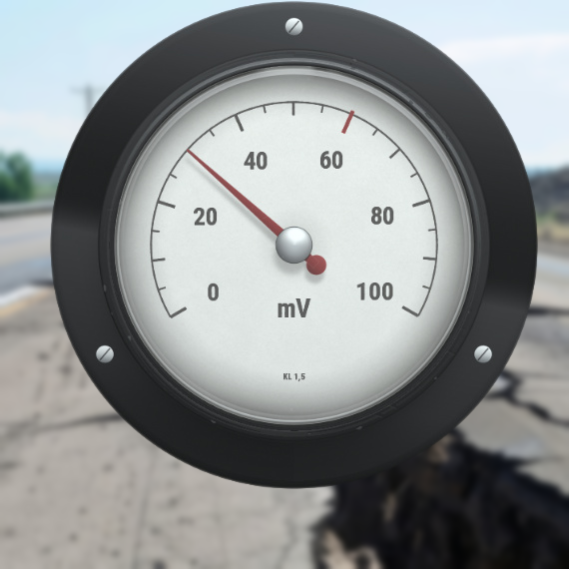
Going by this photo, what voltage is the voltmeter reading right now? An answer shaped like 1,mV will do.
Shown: 30,mV
